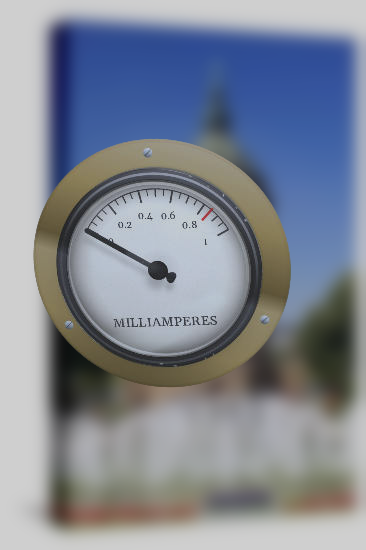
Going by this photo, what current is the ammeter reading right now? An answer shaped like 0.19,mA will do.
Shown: 0,mA
